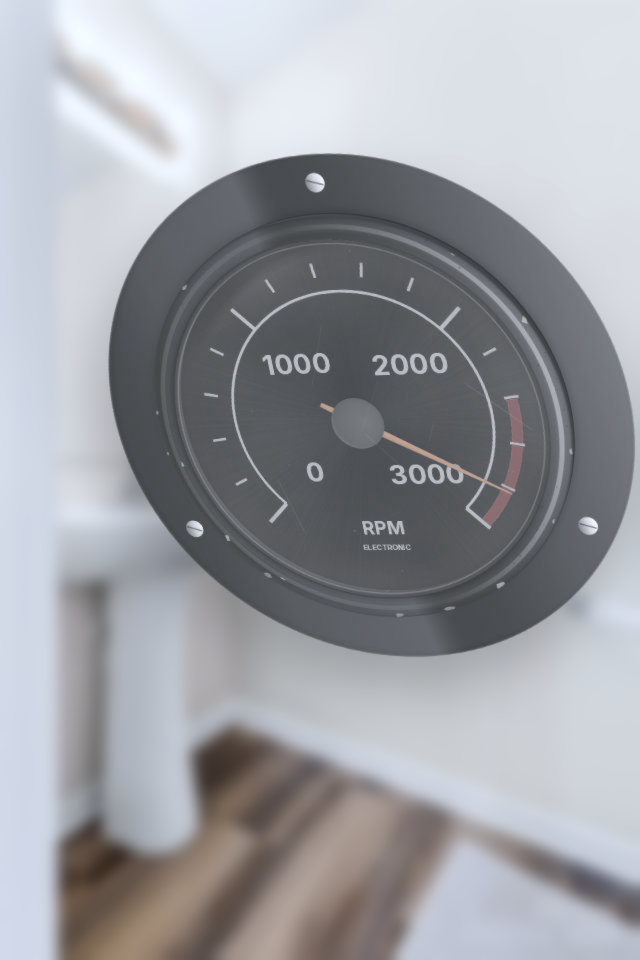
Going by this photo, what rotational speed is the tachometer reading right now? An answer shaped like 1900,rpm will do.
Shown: 2800,rpm
